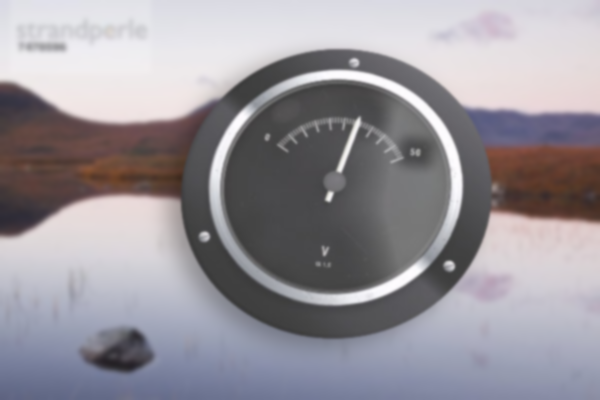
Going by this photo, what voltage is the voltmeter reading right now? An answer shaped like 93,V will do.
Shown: 30,V
